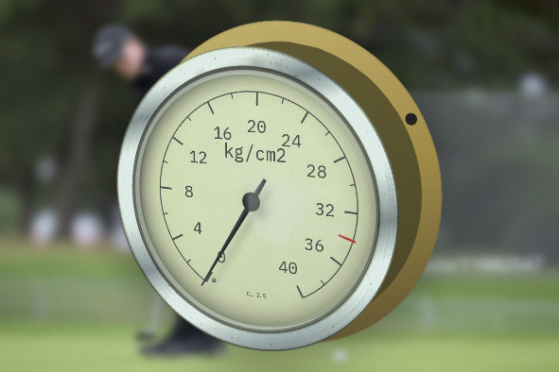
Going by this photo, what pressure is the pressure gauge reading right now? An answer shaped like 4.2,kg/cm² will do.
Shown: 0,kg/cm²
